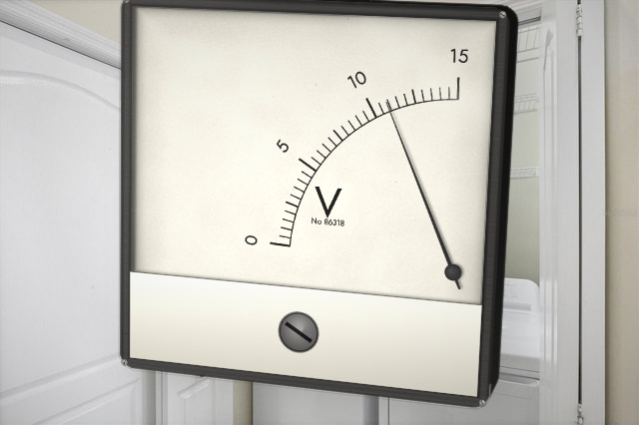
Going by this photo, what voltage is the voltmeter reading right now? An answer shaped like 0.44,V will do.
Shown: 11,V
